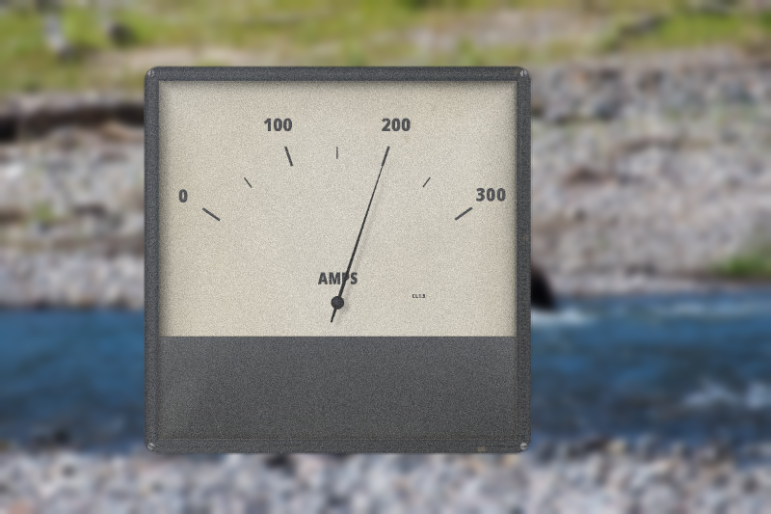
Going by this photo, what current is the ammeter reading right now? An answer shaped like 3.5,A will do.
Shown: 200,A
